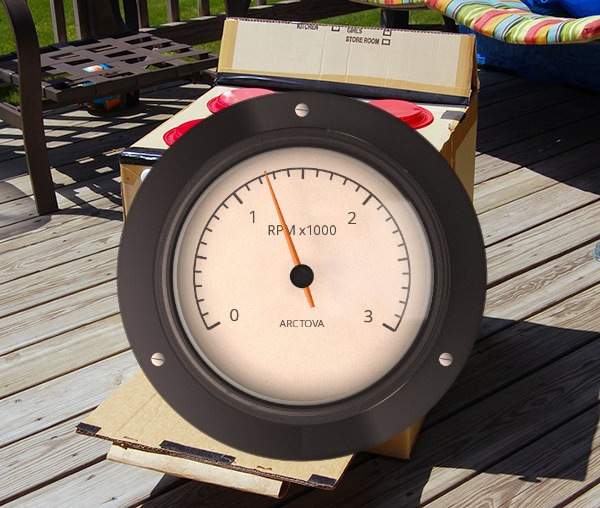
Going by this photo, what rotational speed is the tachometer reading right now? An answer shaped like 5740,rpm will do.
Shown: 1250,rpm
